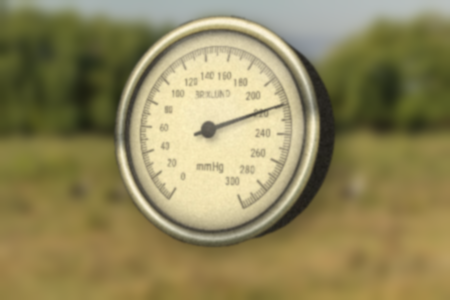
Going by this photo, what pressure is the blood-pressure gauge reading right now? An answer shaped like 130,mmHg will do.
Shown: 220,mmHg
